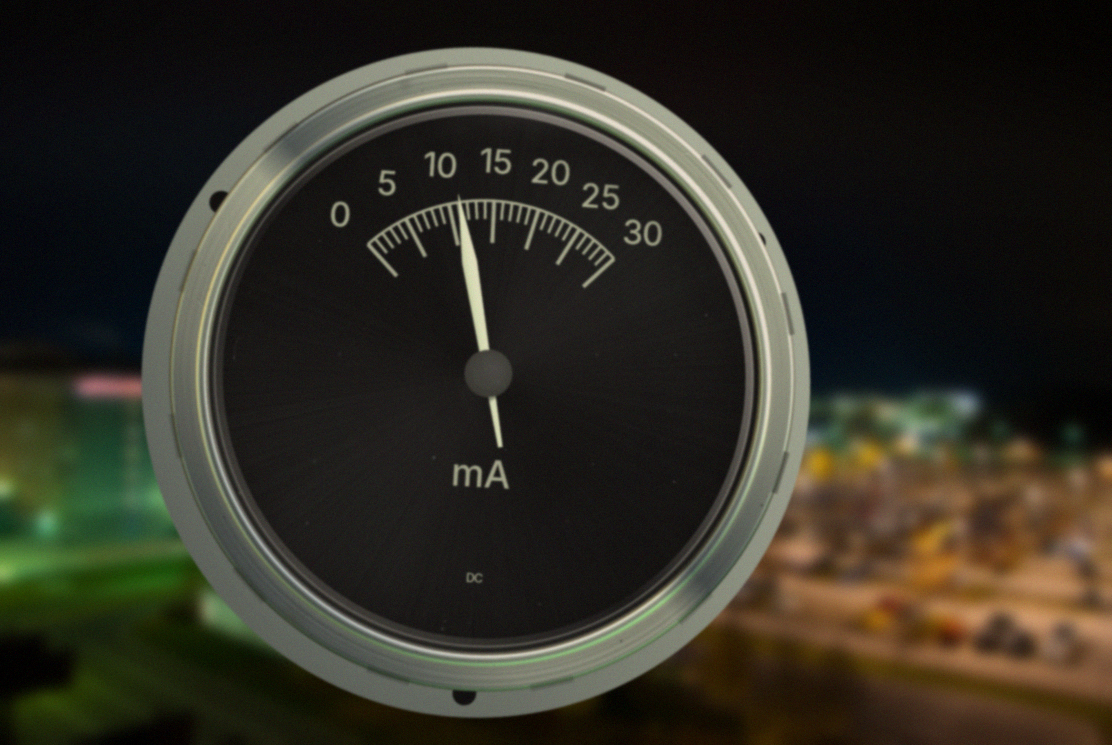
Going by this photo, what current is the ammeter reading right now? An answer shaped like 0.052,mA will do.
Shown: 11,mA
